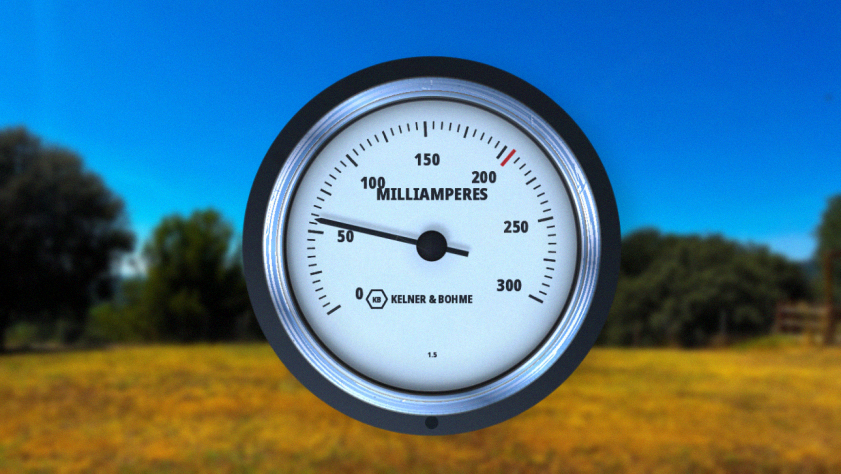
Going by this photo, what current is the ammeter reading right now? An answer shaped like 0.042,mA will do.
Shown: 57.5,mA
